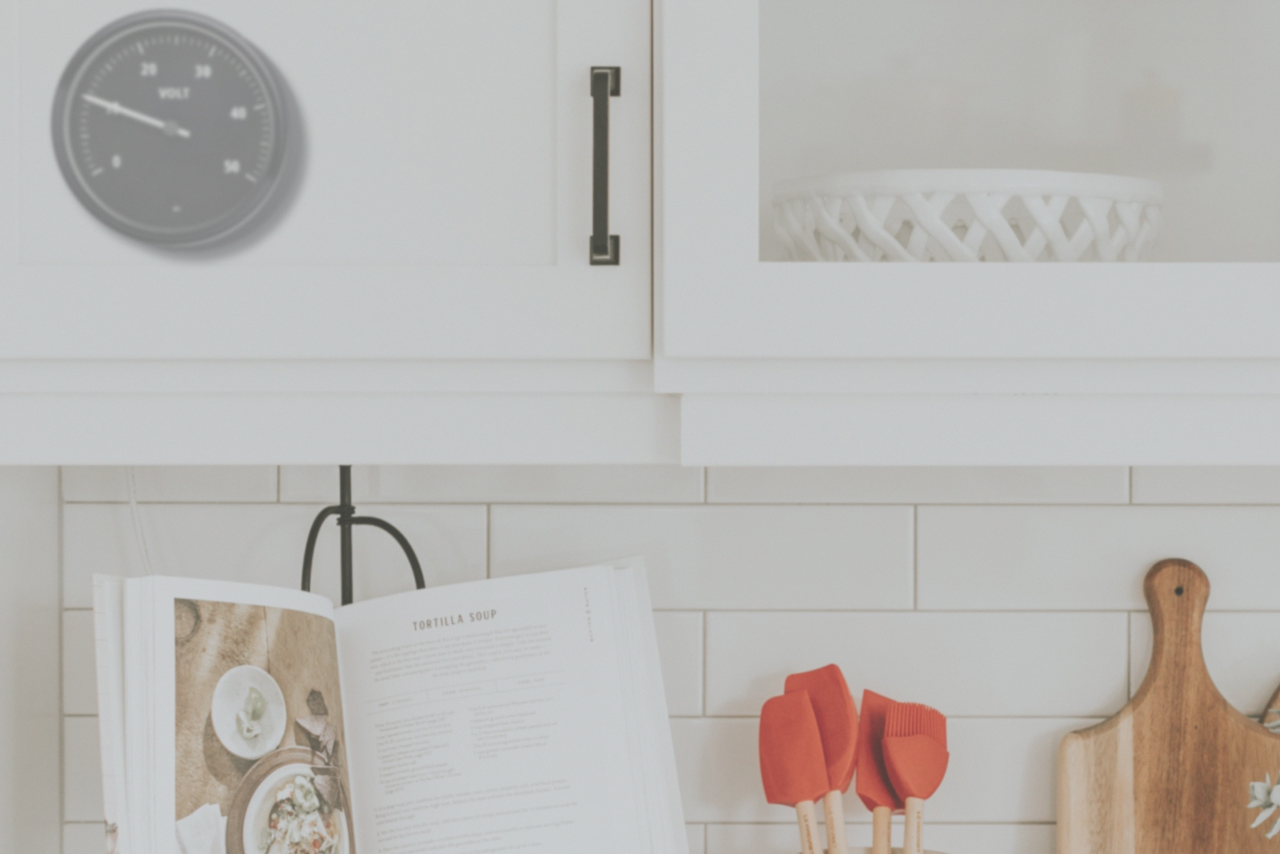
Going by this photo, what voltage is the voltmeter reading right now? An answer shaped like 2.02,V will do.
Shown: 10,V
